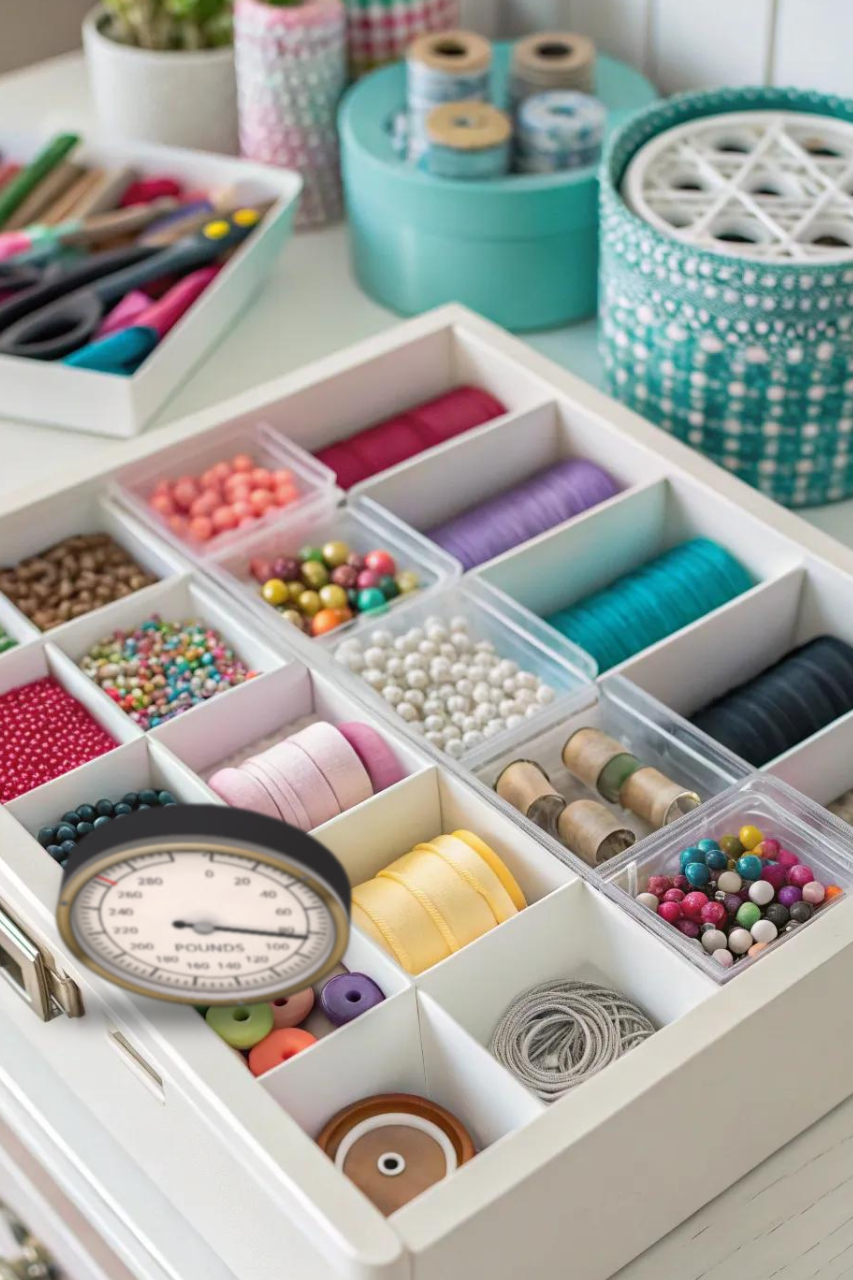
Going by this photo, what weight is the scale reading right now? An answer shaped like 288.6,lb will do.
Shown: 80,lb
